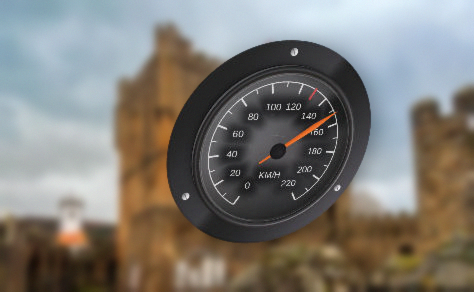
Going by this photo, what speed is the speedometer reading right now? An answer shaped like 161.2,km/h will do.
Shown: 150,km/h
